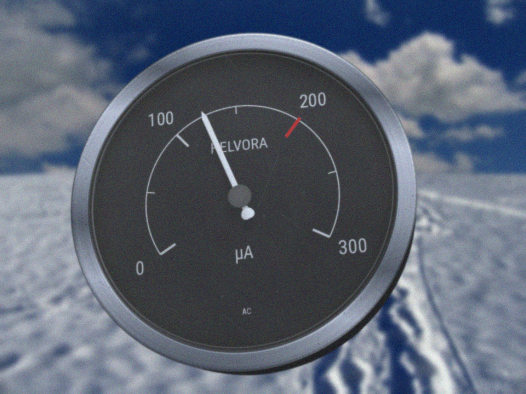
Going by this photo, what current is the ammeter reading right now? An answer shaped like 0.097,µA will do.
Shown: 125,µA
